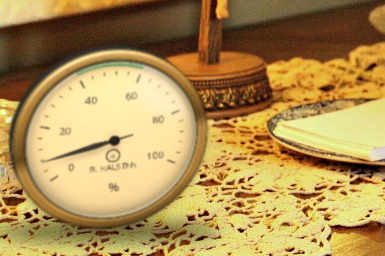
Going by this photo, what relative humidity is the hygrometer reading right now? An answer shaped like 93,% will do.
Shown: 8,%
